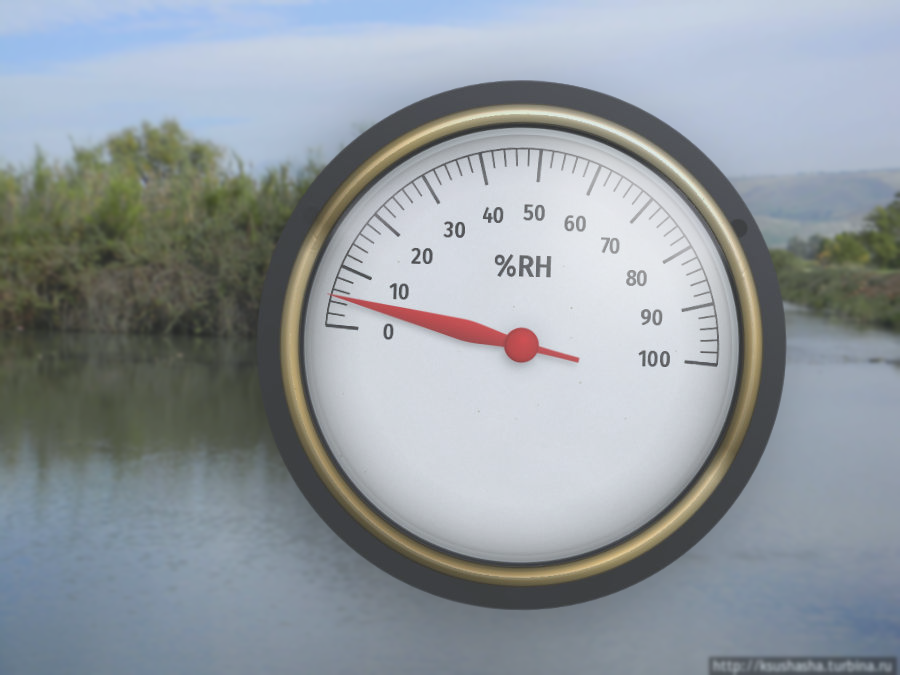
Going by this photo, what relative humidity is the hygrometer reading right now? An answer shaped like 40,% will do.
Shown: 5,%
